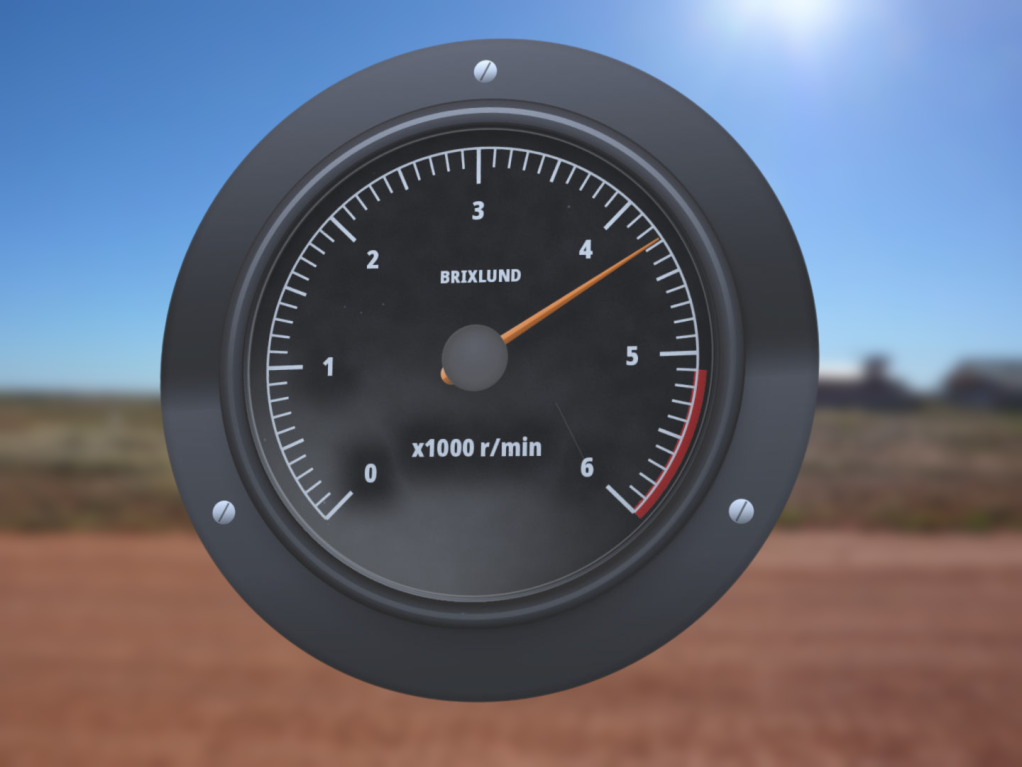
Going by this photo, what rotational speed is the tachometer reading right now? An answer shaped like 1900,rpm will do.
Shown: 4300,rpm
